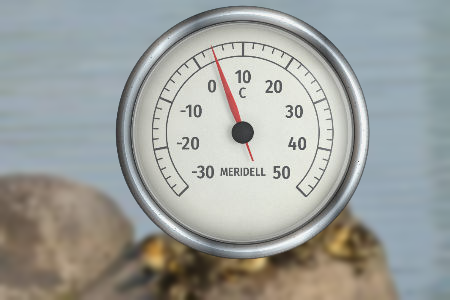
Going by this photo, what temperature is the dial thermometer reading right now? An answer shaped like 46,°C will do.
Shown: 4,°C
